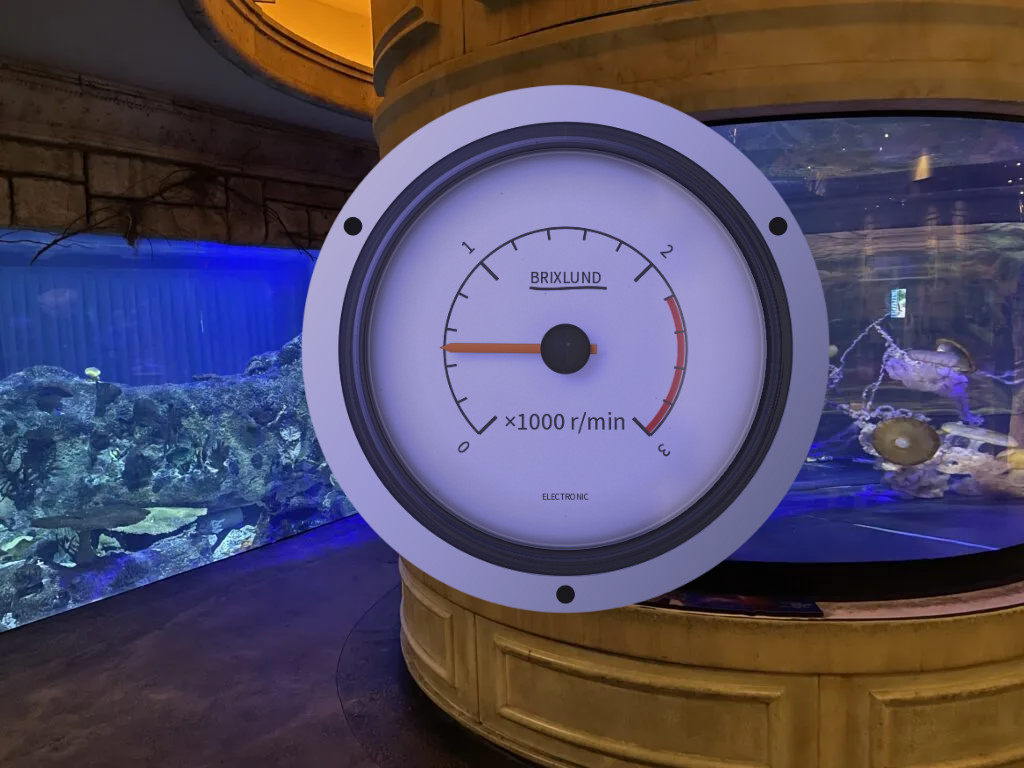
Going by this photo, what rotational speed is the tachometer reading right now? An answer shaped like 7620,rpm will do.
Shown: 500,rpm
